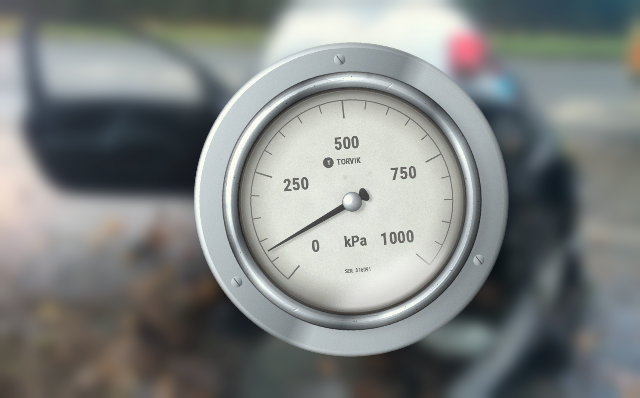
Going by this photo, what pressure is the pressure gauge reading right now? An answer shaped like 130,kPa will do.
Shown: 75,kPa
